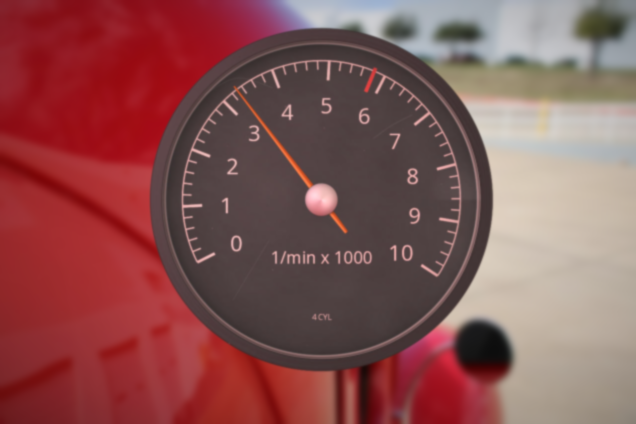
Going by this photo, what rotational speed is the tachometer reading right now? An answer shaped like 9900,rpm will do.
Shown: 3300,rpm
